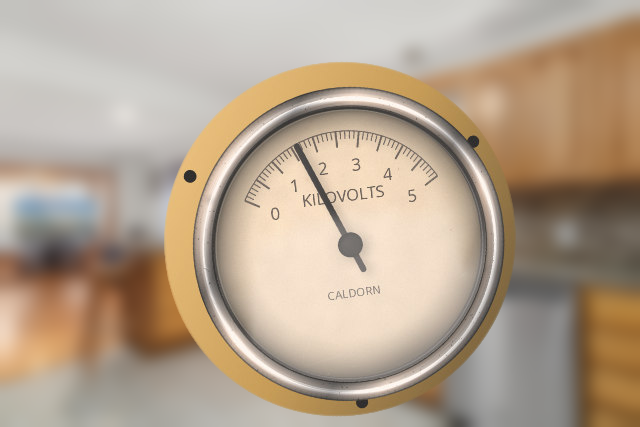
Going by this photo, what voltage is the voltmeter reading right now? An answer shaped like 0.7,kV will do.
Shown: 1.6,kV
